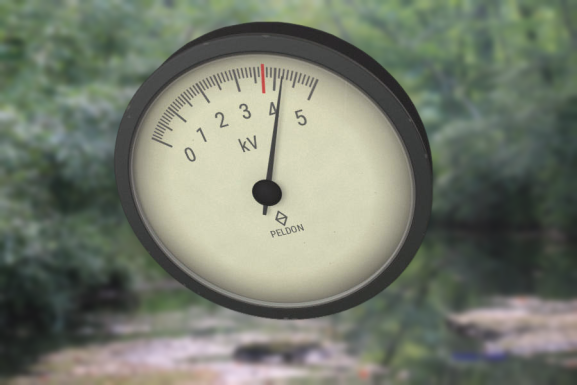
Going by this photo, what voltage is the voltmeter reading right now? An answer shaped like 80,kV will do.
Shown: 4.2,kV
